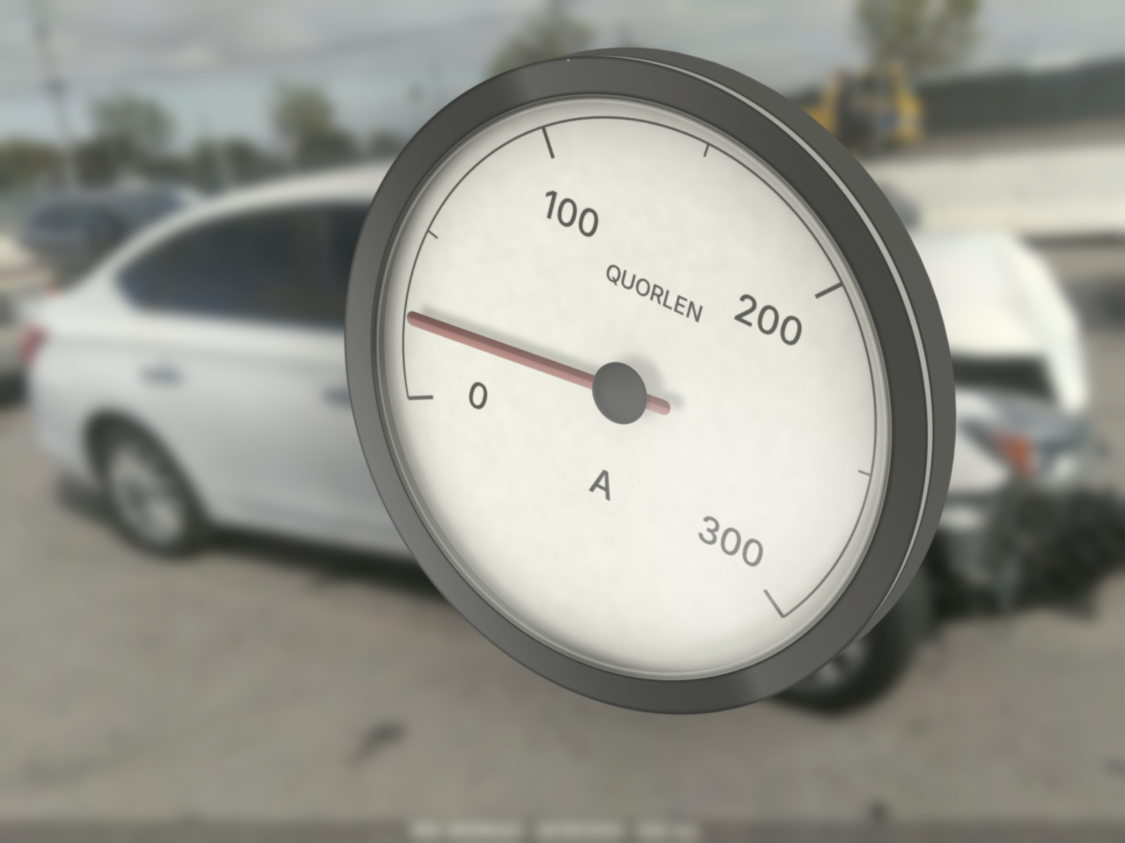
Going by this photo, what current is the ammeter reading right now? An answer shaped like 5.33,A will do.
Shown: 25,A
